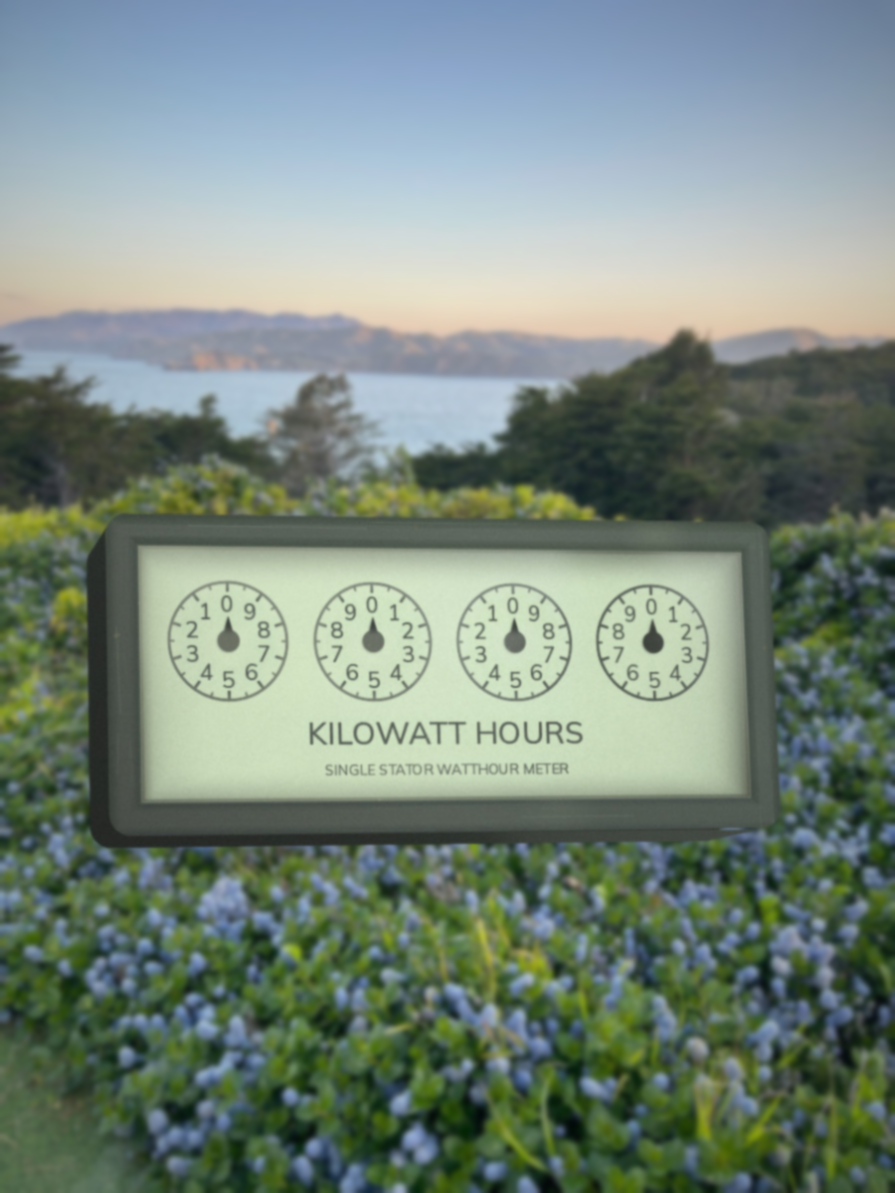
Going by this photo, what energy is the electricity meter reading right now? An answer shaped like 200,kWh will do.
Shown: 0,kWh
